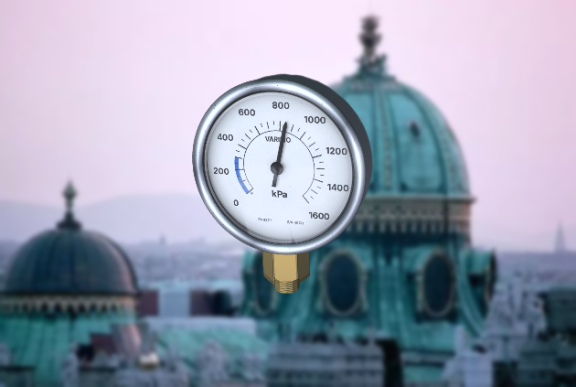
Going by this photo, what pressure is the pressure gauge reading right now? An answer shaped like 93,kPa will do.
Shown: 850,kPa
